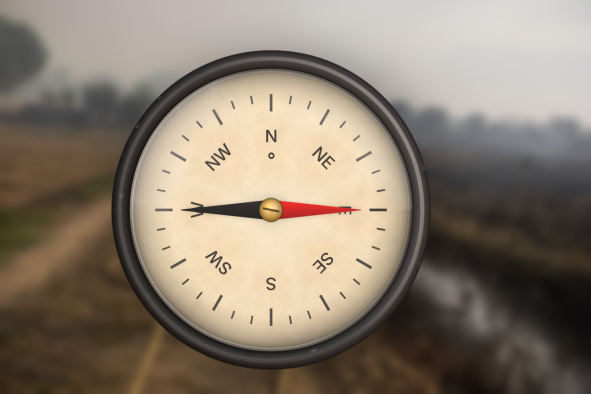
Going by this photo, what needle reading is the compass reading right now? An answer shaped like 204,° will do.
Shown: 90,°
